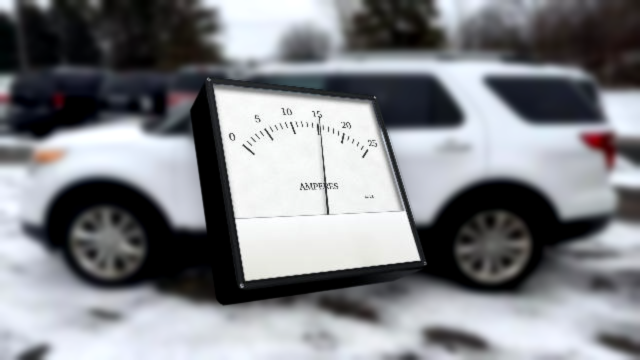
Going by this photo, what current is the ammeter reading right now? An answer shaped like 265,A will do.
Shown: 15,A
